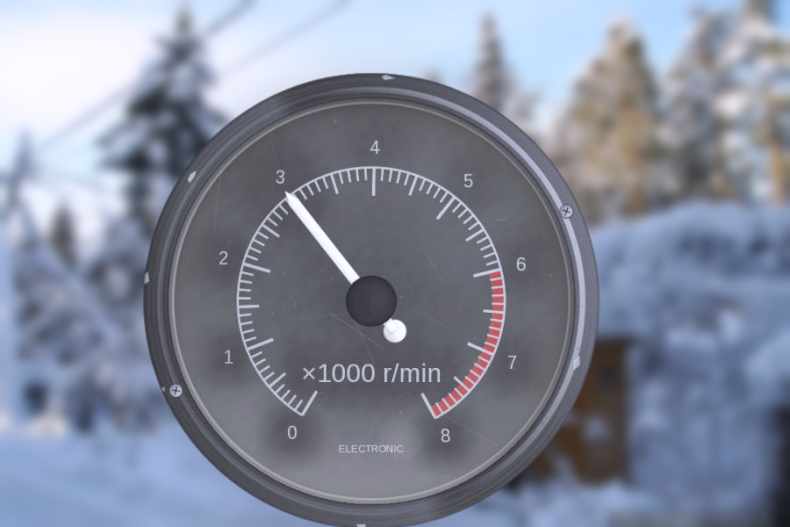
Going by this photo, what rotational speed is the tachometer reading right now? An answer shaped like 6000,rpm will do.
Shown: 2950,rpm
